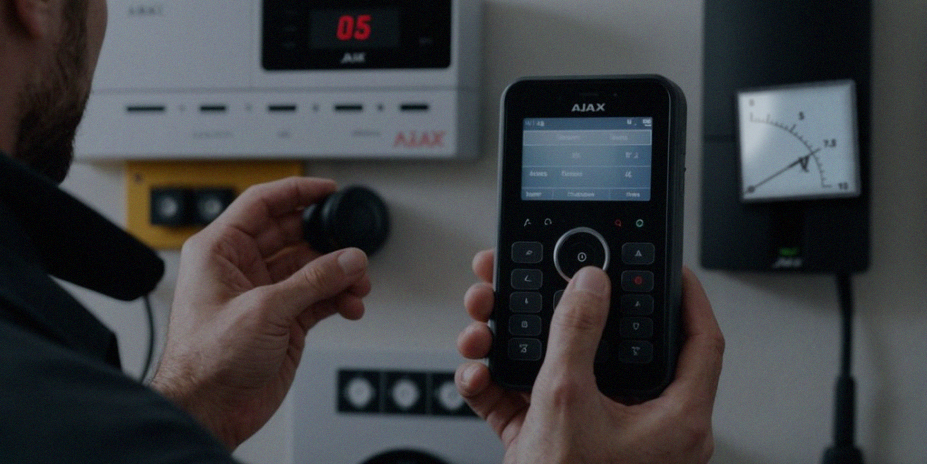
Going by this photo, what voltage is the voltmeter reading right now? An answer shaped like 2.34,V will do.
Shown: 7.5,V
